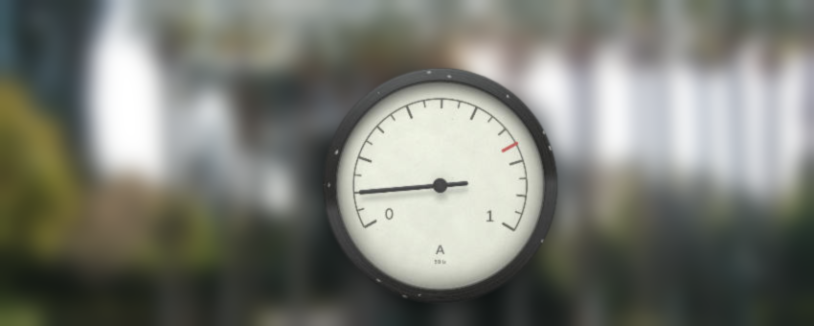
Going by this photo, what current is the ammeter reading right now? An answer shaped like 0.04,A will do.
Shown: 0.1,A
